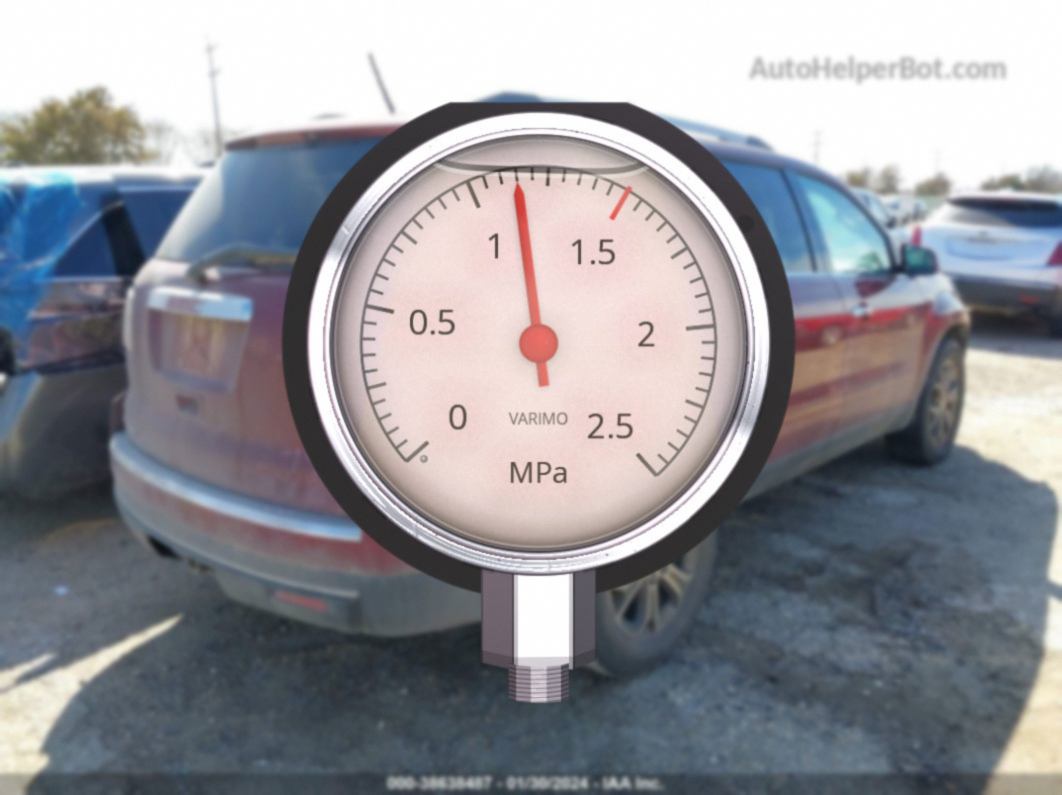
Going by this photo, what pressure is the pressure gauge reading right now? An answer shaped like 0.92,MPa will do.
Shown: 1.15,MPa
